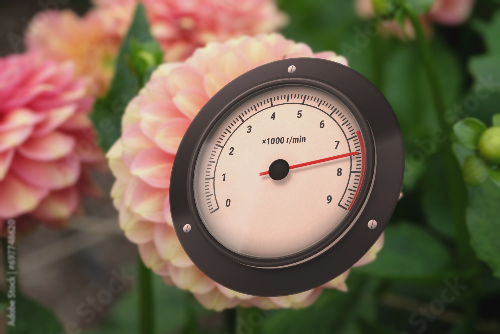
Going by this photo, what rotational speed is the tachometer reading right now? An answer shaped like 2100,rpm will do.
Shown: 7500,rpm
